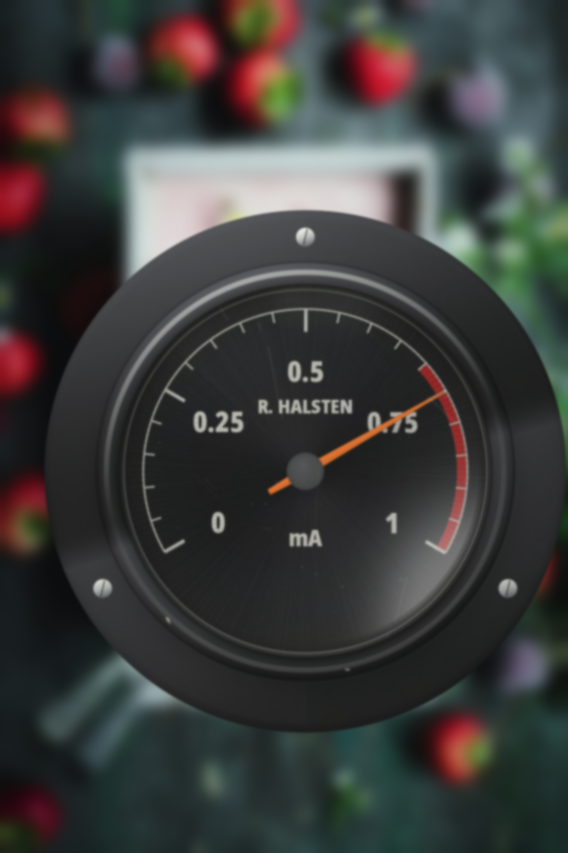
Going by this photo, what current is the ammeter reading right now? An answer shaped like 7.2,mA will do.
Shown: 0.75,mA
